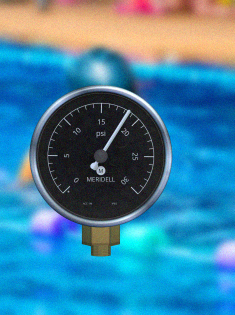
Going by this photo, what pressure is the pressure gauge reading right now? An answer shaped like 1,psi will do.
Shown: 18.5,psi
